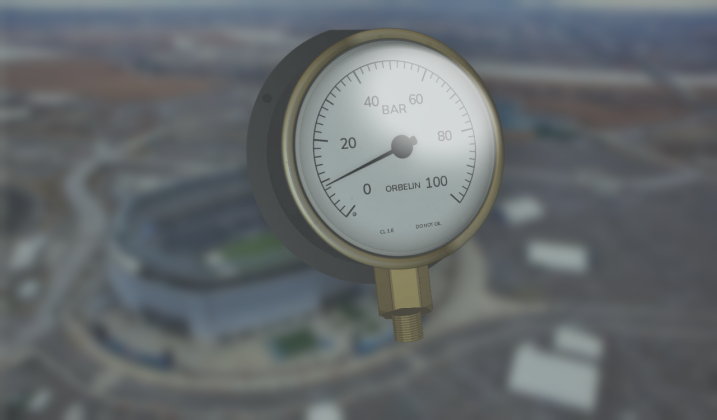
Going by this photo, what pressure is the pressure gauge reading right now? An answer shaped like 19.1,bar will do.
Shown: 9,bar
